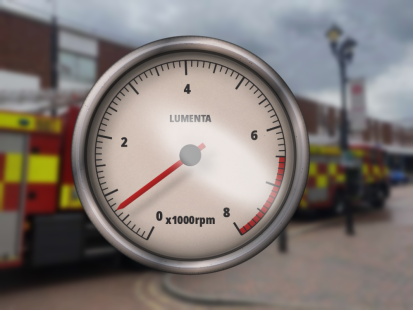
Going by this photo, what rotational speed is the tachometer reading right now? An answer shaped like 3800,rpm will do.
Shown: 700,rpm
